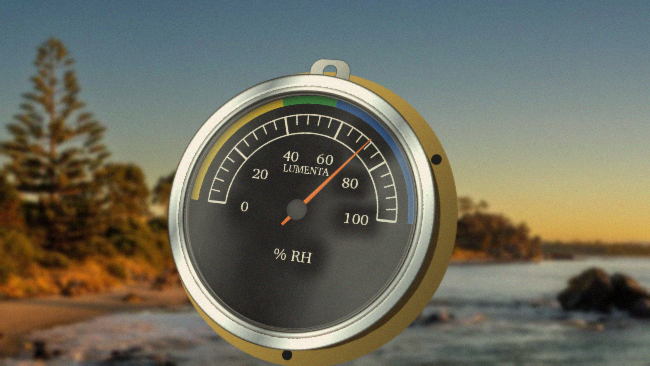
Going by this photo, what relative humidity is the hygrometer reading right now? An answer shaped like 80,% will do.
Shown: 72,%
